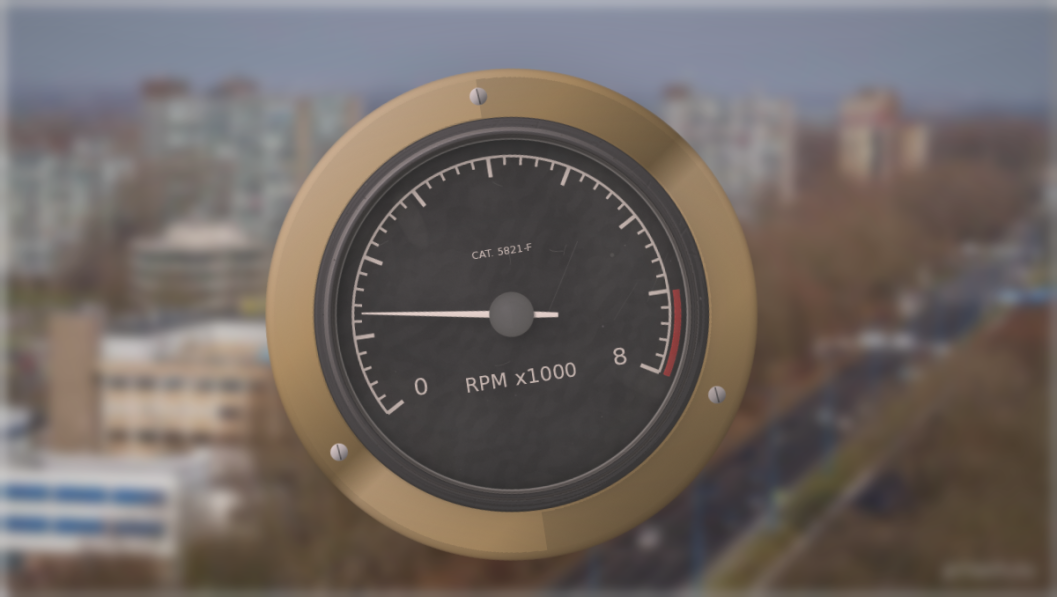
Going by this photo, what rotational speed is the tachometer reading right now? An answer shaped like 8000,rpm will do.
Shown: 1300,rpm
